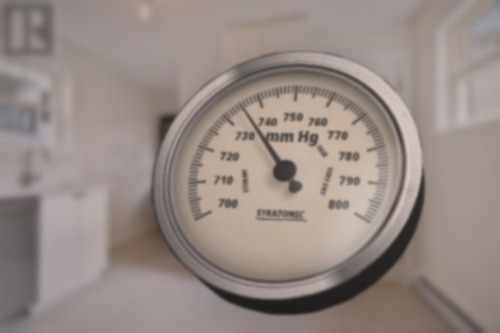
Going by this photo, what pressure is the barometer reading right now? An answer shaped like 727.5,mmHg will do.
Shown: 735,mmHg
